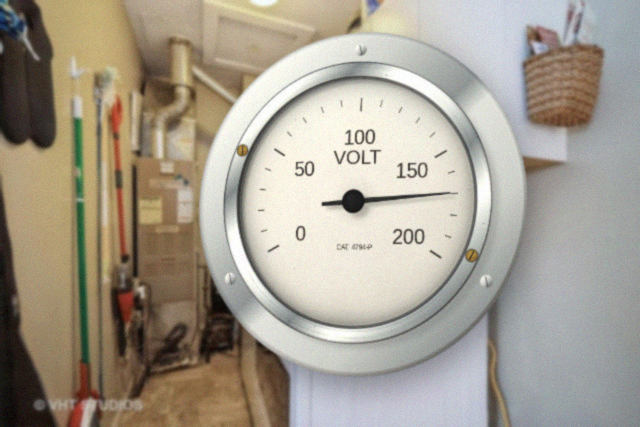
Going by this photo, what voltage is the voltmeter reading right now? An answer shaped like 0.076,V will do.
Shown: 170,V
